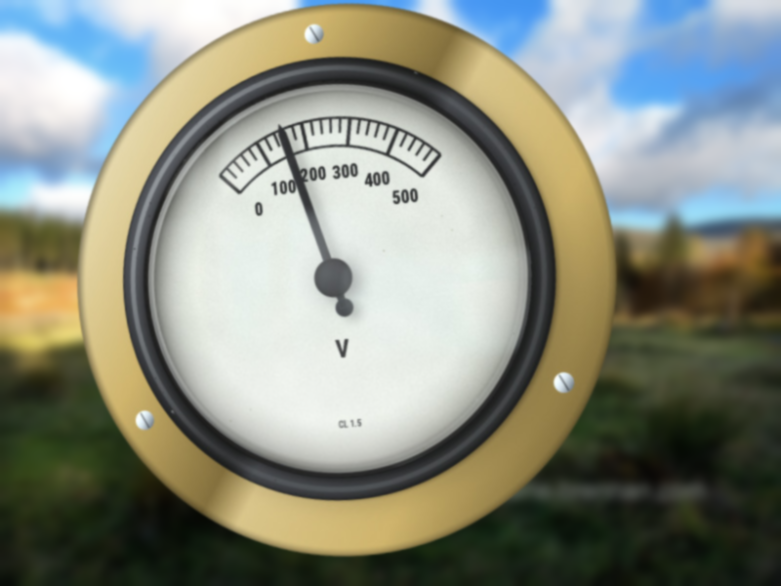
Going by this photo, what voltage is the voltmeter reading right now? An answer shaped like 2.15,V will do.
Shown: 160,V
